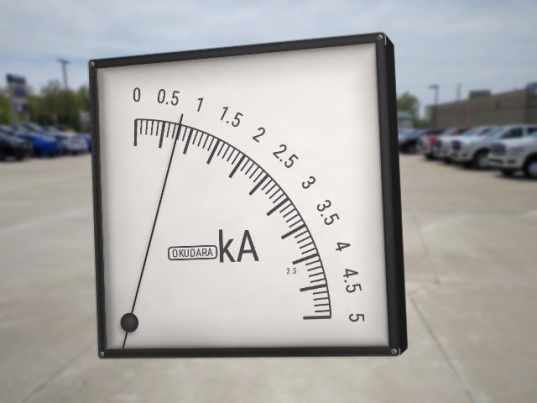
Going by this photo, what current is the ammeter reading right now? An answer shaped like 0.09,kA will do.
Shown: 0.8,kA
